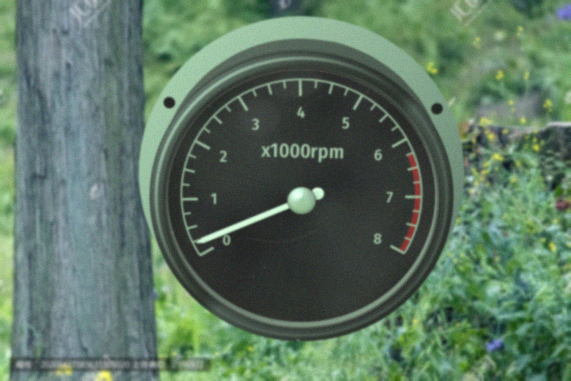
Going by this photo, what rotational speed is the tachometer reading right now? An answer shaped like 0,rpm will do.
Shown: 250,rpm
